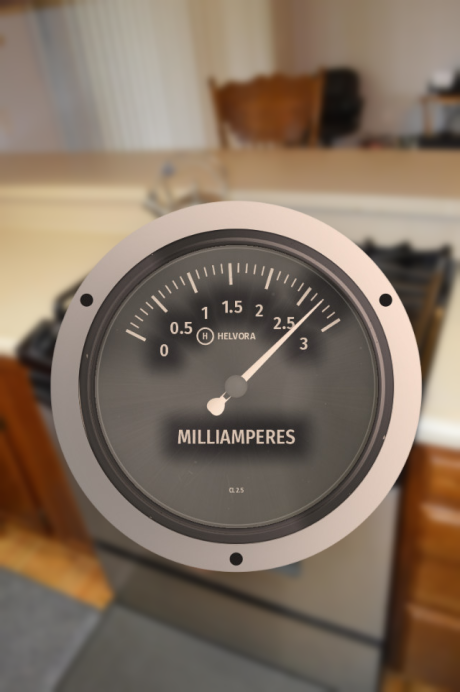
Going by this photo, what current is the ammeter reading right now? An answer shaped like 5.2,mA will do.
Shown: 2.7,mA
